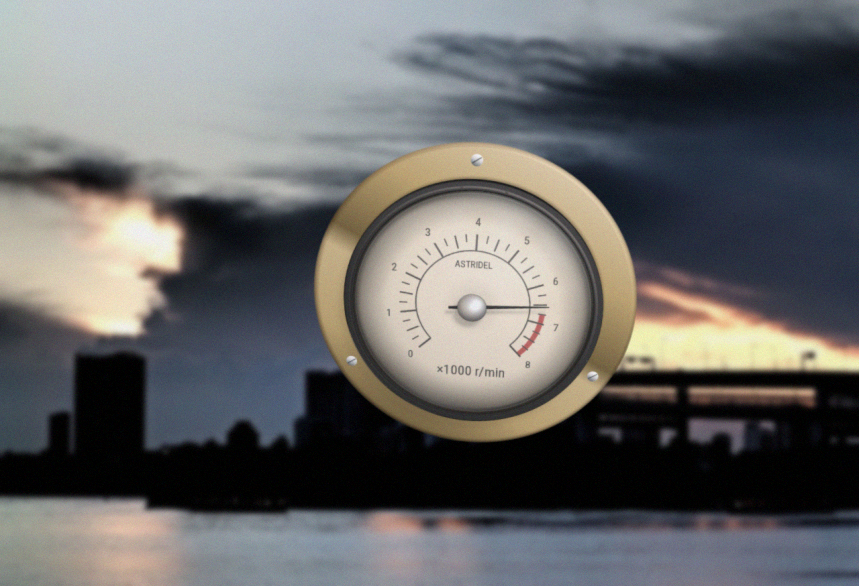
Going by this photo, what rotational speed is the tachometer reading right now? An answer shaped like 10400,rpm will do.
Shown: 6500,rpm
